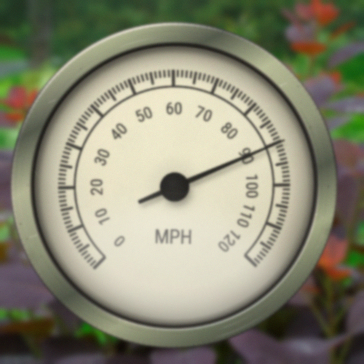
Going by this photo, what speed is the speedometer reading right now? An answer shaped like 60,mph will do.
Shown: 90,mph
